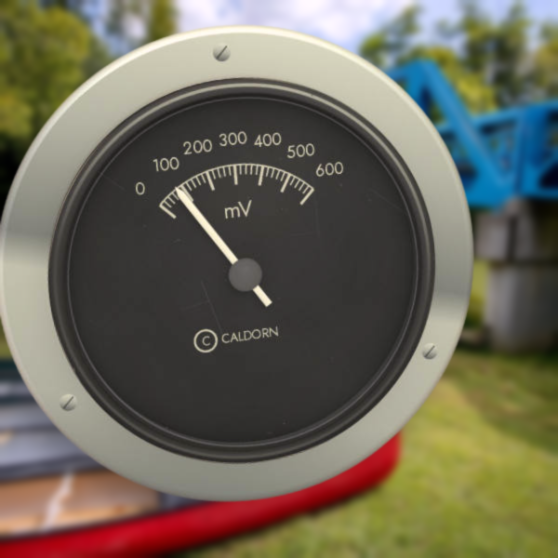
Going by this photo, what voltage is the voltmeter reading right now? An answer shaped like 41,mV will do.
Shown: 80,mV
